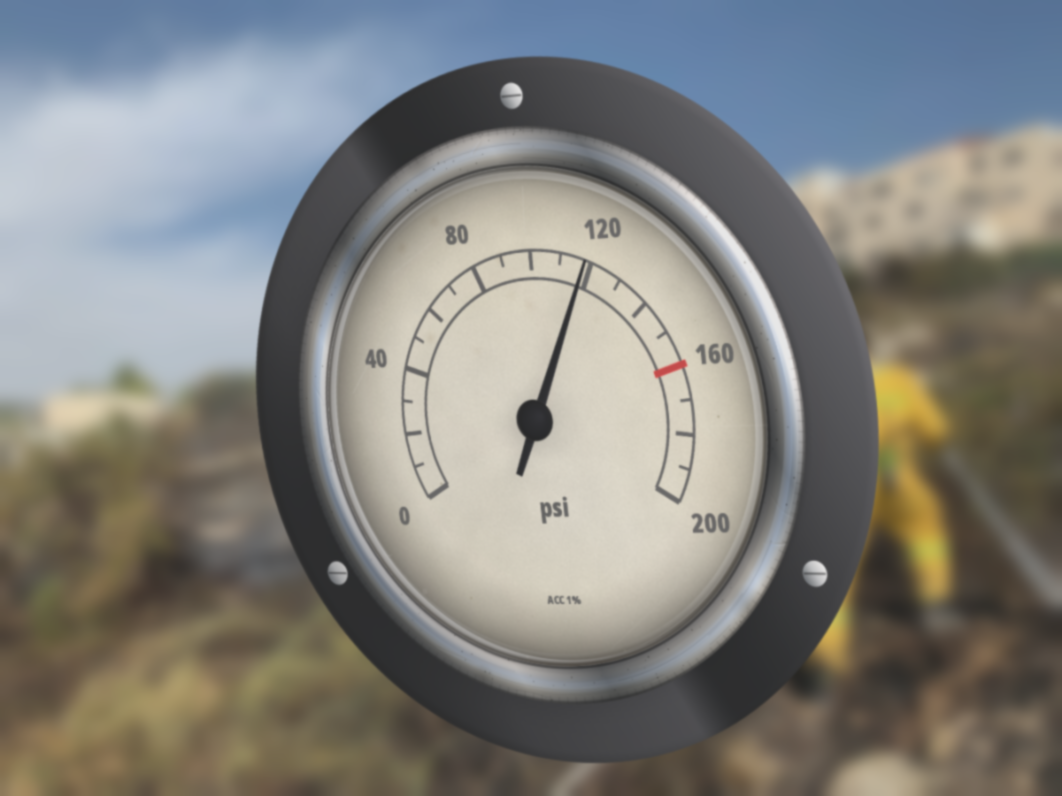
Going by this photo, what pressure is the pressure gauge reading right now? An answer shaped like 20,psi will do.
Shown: 120,psi
